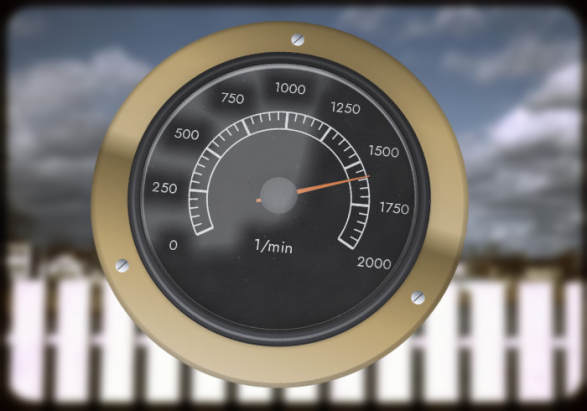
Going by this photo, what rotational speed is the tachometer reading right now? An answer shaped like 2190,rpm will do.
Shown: 1600,rpm
